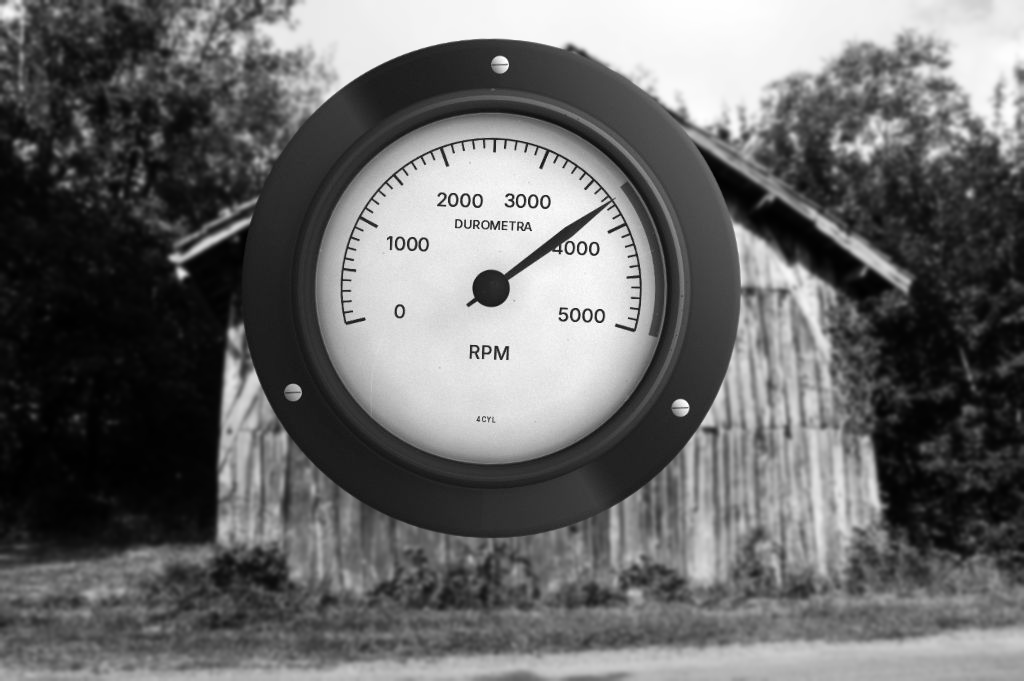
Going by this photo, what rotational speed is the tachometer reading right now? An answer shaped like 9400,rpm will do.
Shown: 3750,rpm
